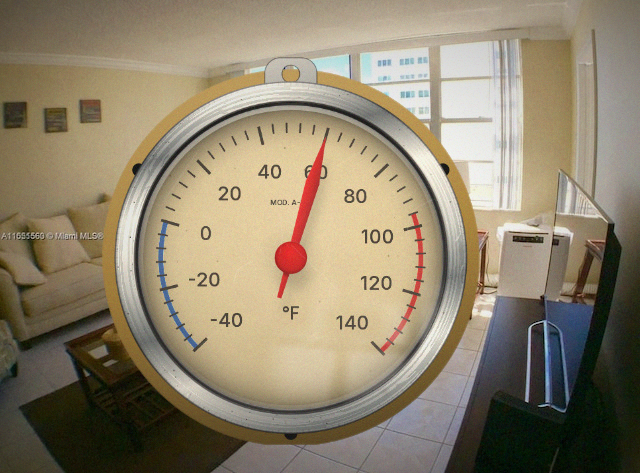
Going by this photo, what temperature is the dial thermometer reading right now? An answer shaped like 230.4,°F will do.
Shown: 60,°F
